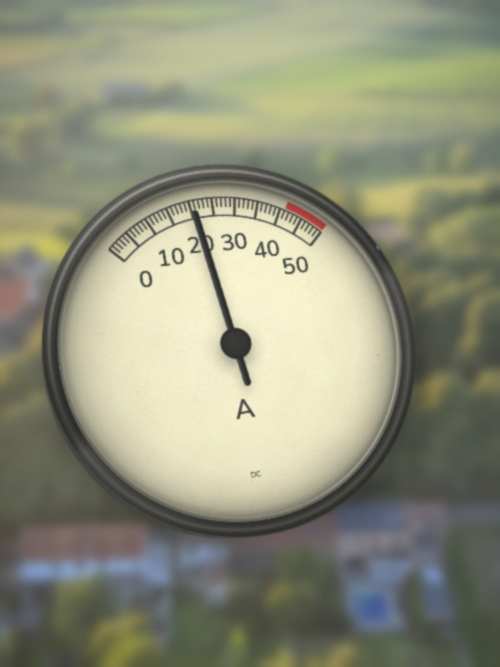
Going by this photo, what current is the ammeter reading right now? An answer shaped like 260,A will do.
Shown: 20,A
